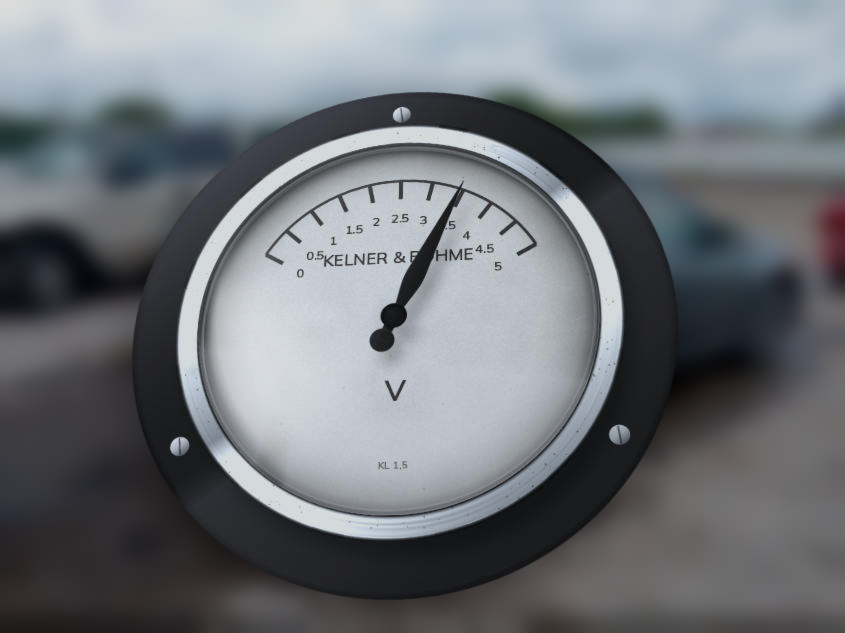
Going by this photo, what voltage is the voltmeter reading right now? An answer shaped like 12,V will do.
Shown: 3.5,V
